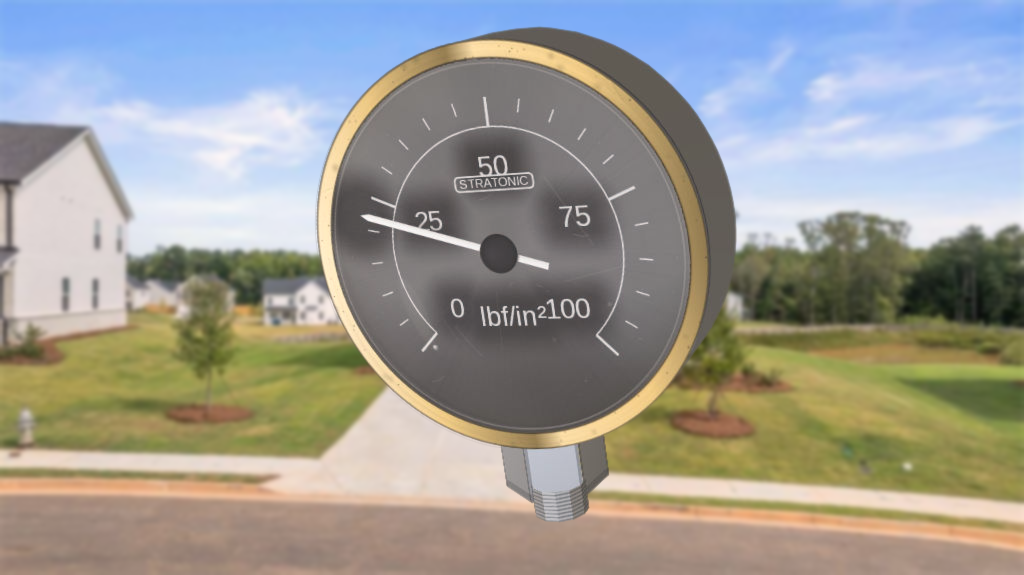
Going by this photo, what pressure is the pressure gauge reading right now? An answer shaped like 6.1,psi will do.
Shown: 22.5,psi
